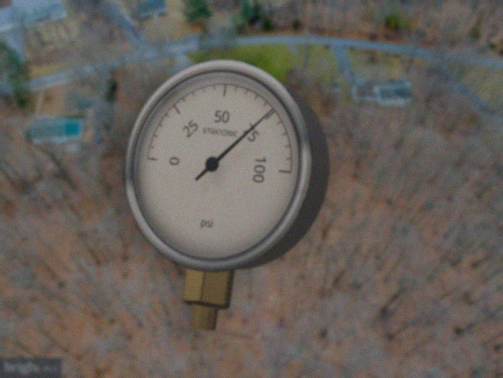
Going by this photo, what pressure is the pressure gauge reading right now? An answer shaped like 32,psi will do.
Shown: 75,psi
